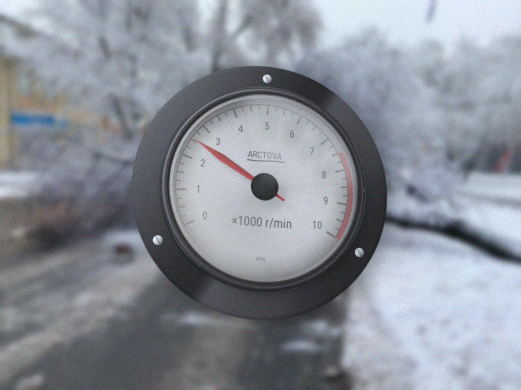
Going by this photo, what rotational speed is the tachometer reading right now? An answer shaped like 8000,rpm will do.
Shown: 2500,rpm
